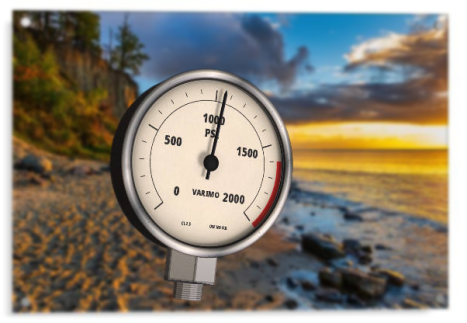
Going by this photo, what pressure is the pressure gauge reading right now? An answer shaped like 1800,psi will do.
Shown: 1050,psi
